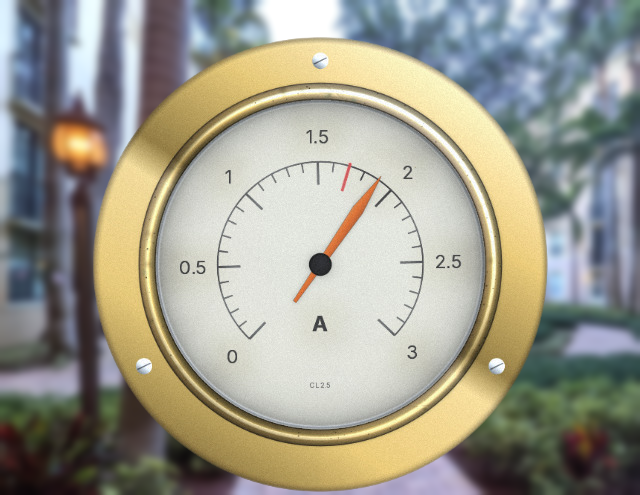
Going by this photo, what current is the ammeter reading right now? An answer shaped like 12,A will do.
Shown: 1.9,A
